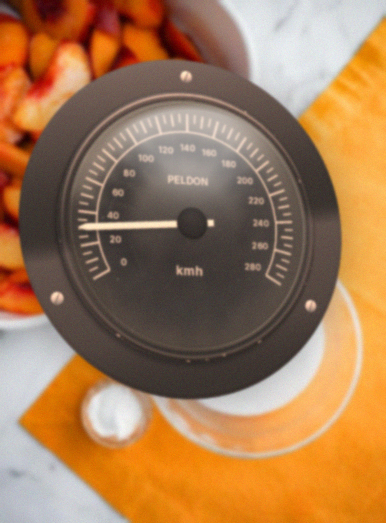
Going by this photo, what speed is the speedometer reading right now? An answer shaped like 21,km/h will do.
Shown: 30,km/h
